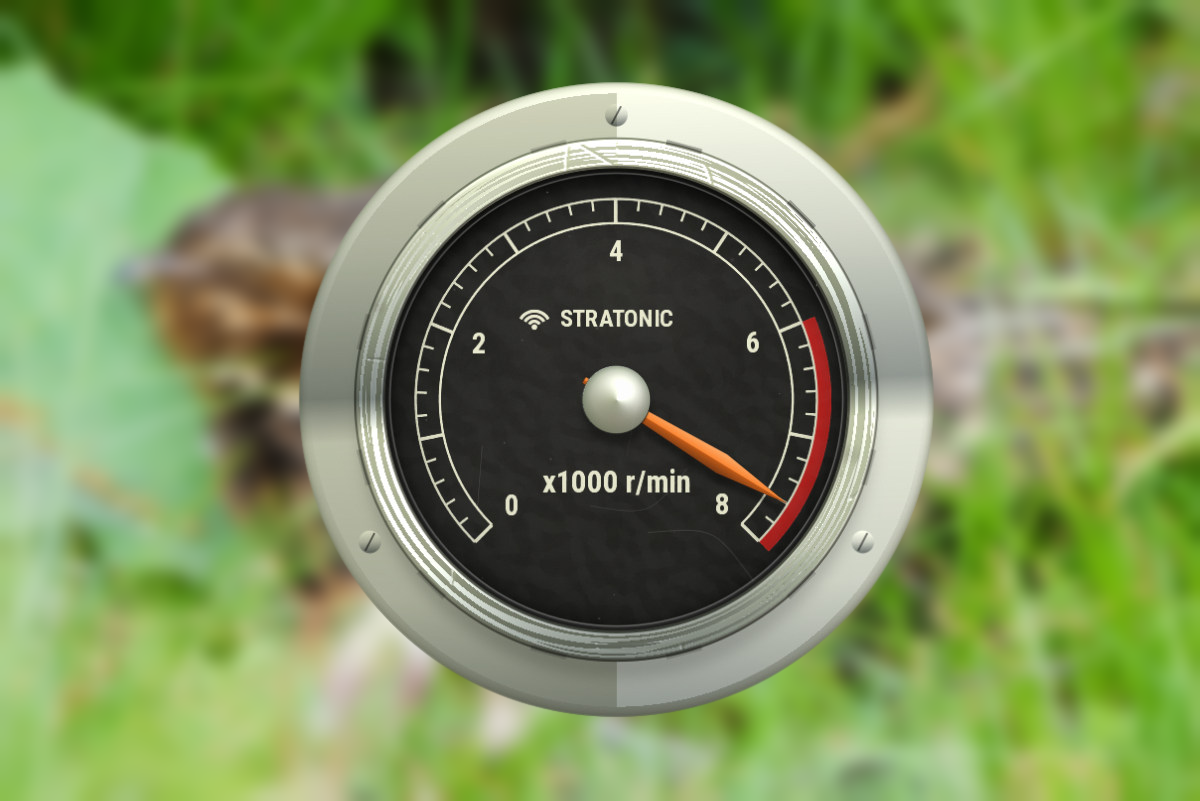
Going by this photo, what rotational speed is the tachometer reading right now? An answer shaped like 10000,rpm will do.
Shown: 7600,rpm
